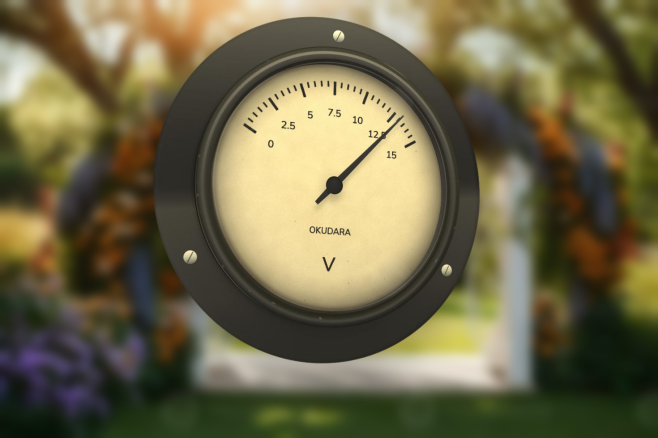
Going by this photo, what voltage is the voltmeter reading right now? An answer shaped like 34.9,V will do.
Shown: 13,V
